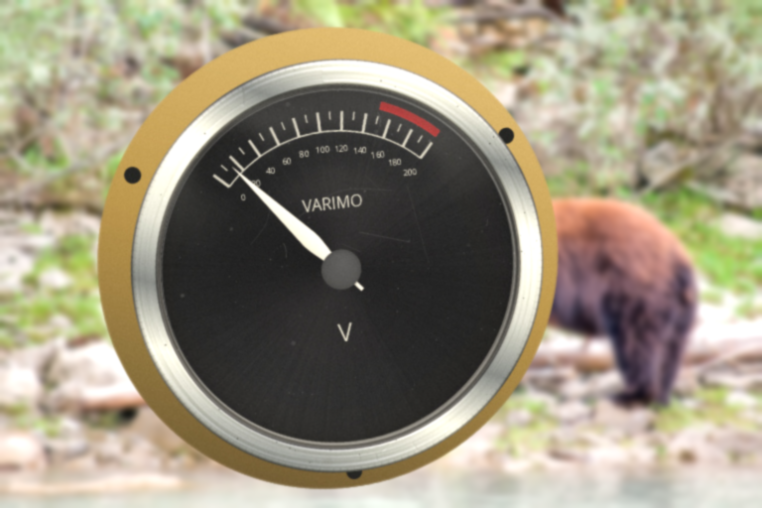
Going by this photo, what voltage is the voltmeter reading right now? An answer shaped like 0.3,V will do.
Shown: 15,V
